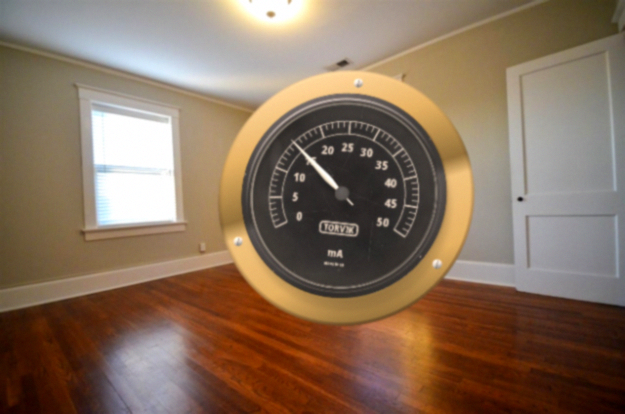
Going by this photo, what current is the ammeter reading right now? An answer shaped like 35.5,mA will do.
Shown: 15,mA
